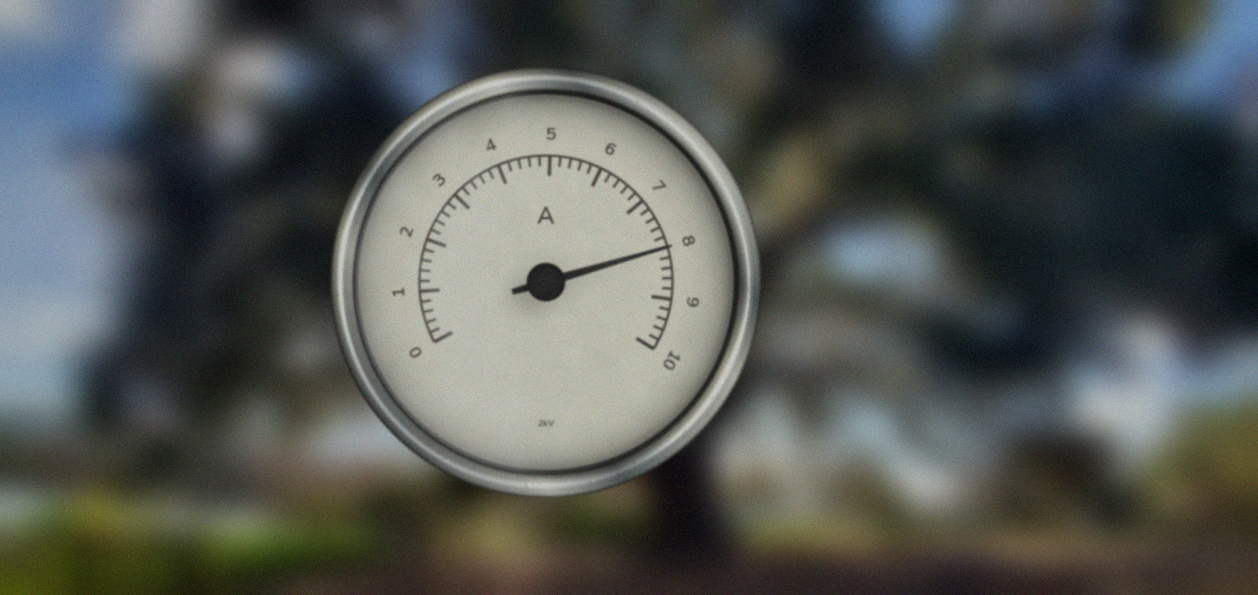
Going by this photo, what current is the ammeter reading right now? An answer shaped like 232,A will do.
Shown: 8,A
